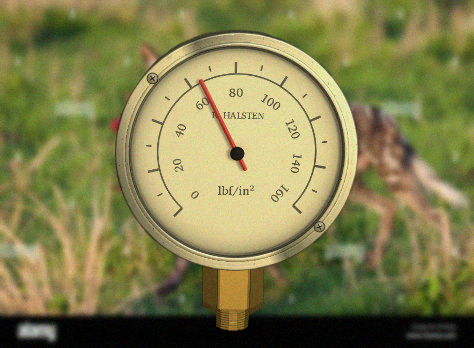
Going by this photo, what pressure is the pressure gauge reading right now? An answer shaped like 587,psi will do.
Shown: 65,psi
